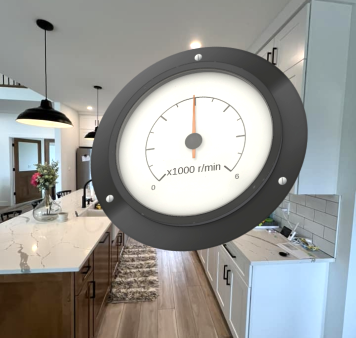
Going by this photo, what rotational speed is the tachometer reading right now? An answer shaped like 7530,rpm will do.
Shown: 3000,rpm
